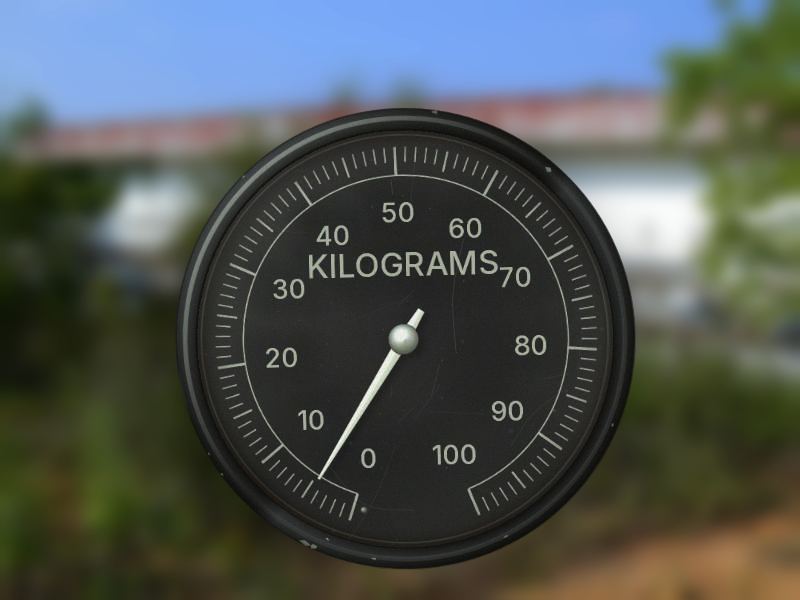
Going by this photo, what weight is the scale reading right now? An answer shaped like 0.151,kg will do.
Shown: 4.5,kg
